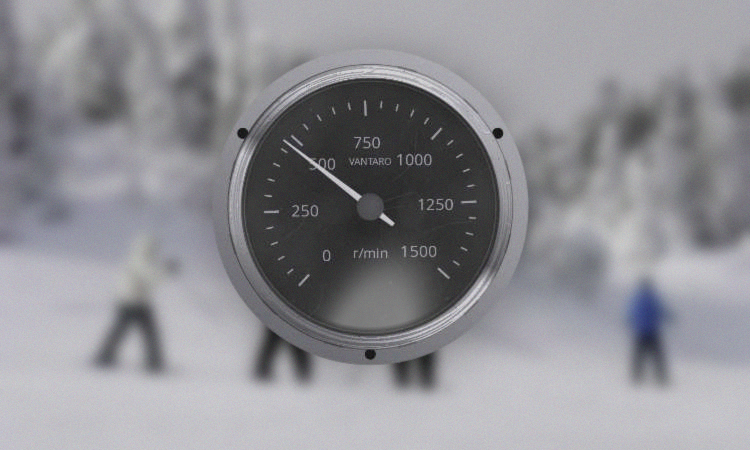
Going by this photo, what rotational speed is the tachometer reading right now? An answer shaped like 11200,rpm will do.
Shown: 475,rpm
